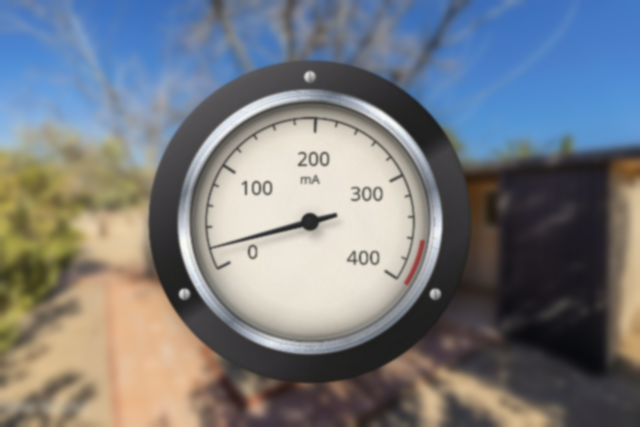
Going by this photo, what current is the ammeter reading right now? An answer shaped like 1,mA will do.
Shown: 20,mA
